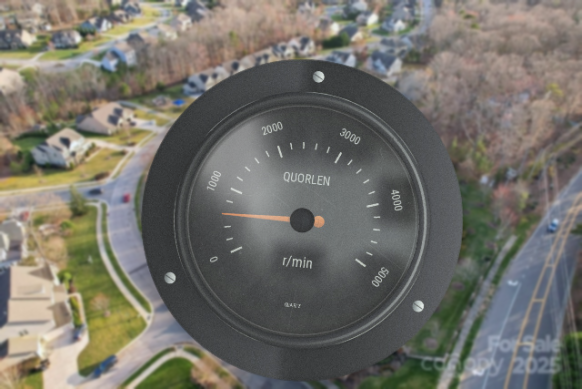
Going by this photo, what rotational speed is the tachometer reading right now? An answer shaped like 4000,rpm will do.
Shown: 600,rpm
